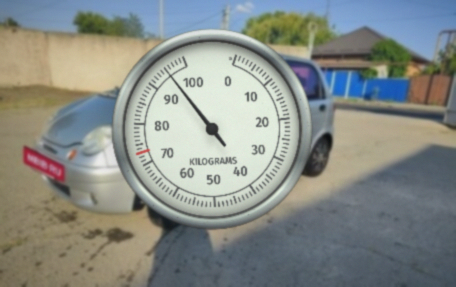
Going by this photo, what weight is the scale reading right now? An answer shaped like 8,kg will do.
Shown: 95,kg
